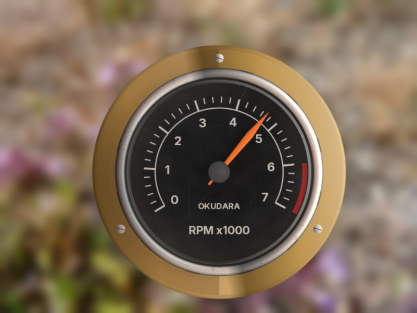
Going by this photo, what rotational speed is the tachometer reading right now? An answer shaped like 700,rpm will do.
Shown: 4700,rpm
